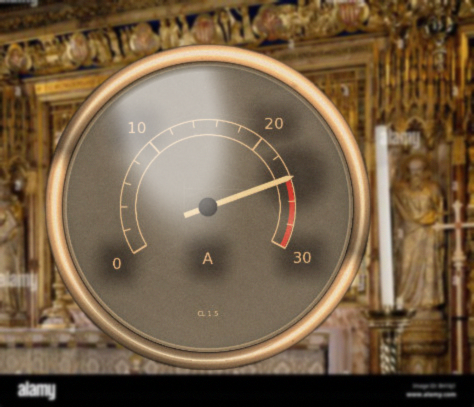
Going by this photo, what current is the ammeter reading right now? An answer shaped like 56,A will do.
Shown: 24,A
